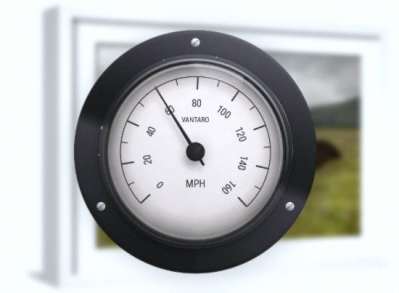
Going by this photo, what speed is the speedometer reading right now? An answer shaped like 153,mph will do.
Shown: 60,mph
